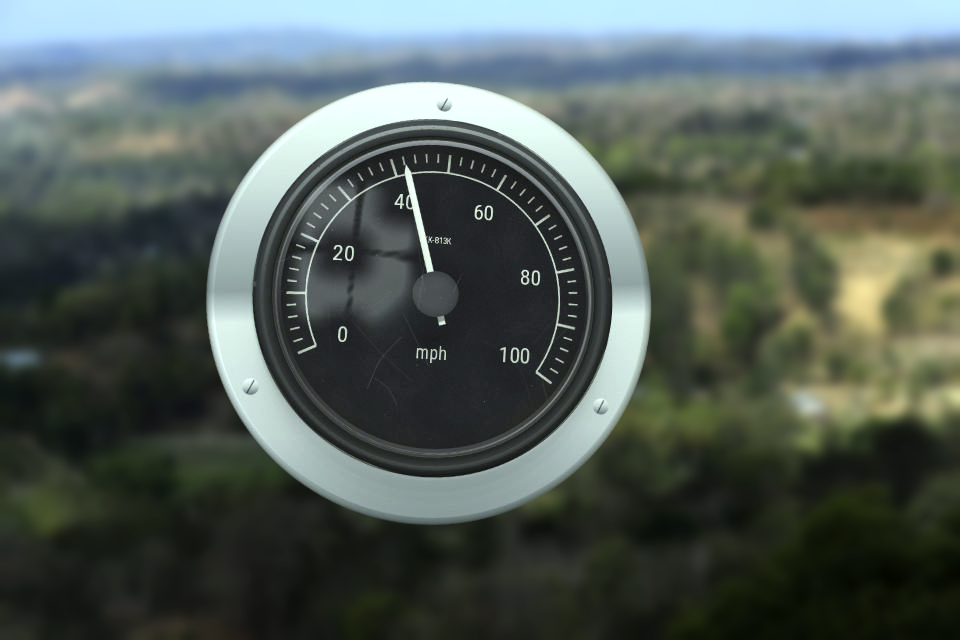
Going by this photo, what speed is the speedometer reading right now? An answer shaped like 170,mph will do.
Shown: 42,mph
